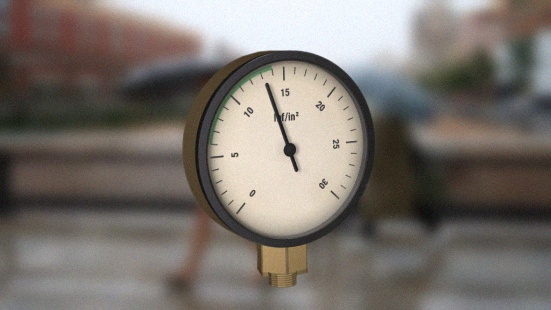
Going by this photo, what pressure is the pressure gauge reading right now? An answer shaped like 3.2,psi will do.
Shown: 13,psi
